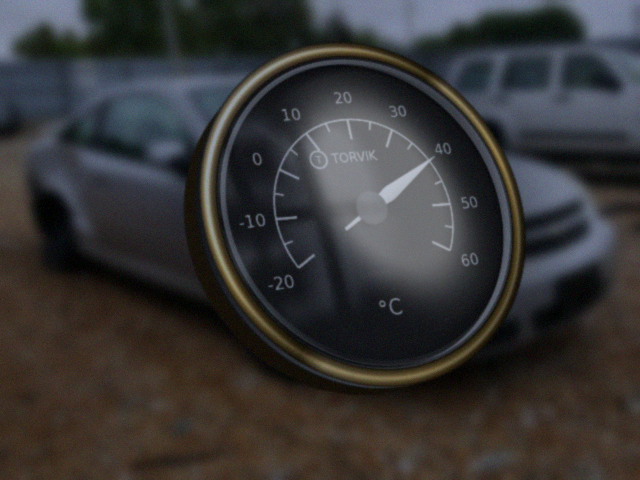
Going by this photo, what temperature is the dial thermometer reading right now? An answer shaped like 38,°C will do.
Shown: 40,°C
